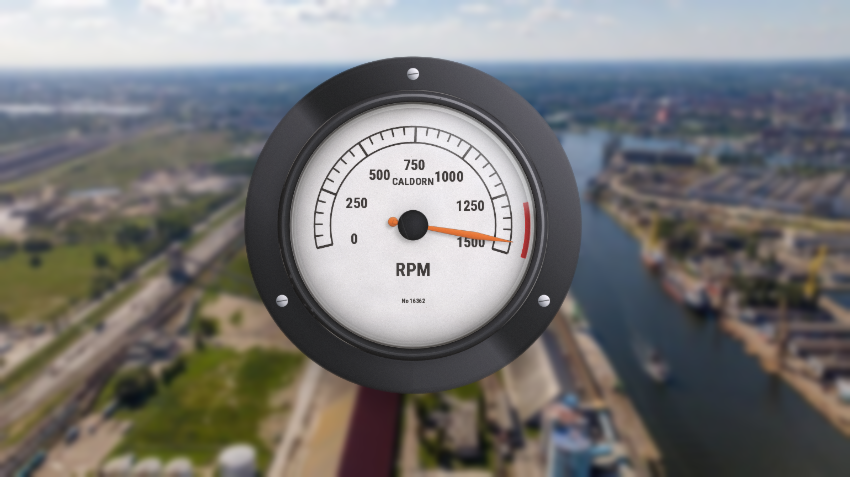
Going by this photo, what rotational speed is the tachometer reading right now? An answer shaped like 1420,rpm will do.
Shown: 1450,rpm
